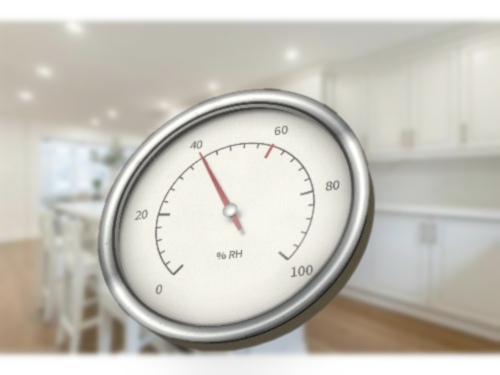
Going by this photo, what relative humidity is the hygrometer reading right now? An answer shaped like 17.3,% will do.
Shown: 40,%
